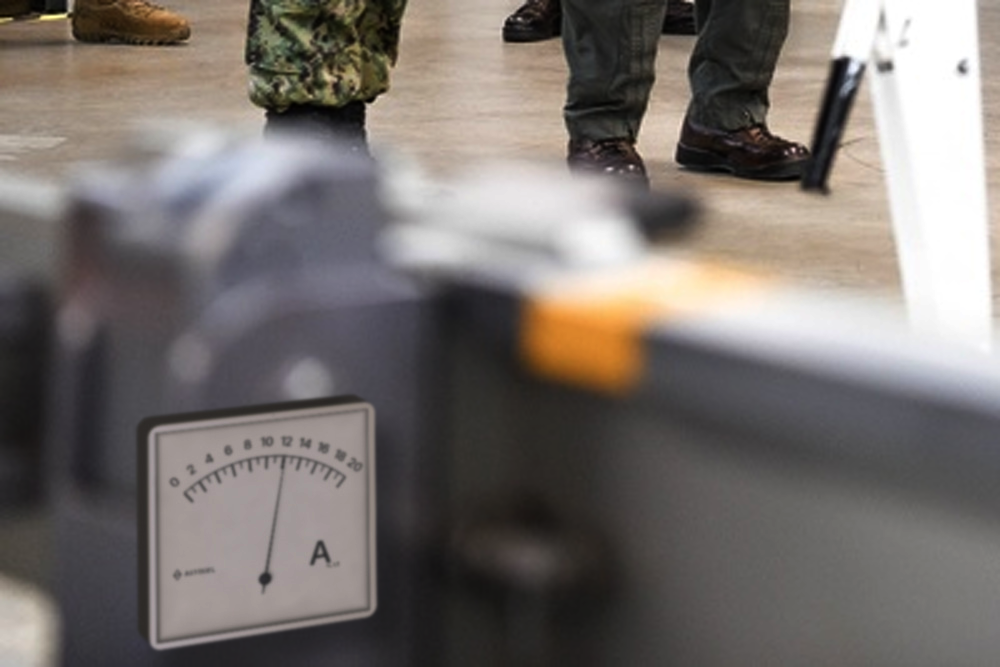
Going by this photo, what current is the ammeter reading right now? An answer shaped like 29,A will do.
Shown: 12,A
